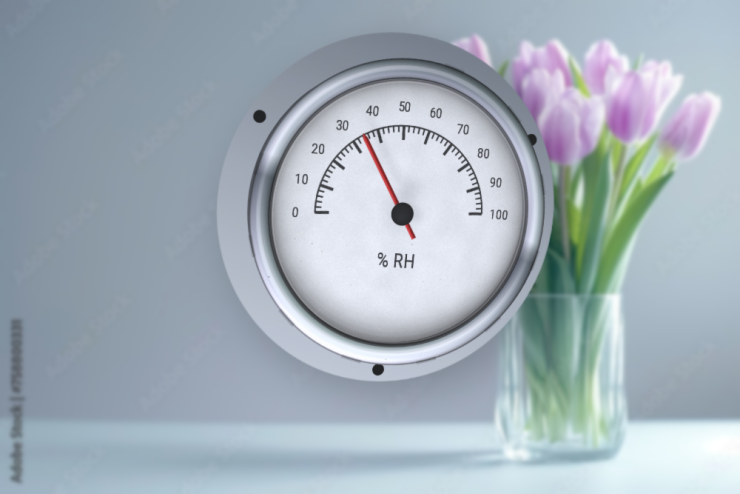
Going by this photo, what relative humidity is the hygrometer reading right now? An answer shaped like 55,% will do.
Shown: 34,%
